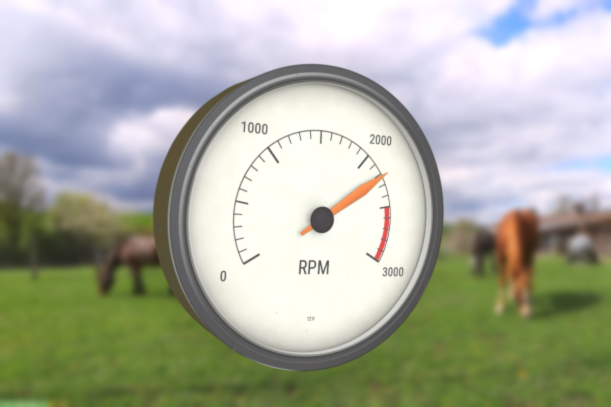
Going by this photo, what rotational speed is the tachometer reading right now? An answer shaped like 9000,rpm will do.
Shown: 2200,rpm
